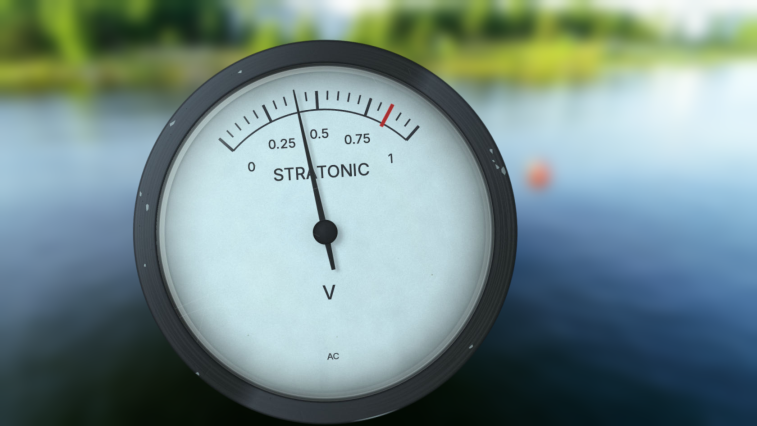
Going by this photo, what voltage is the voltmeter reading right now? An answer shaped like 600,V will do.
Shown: 0.4,V
